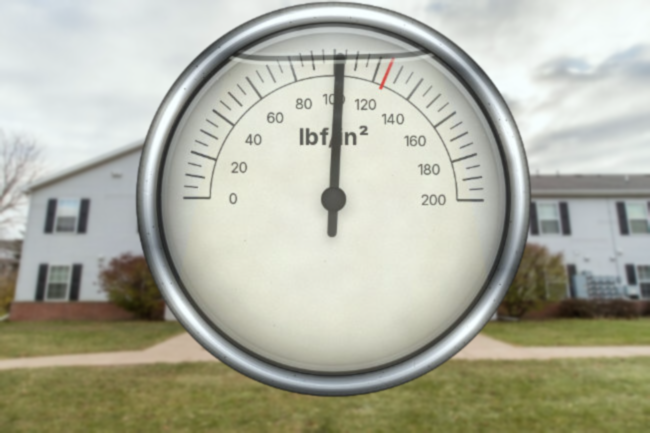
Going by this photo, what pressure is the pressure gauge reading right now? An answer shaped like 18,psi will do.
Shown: 102.5,psi
